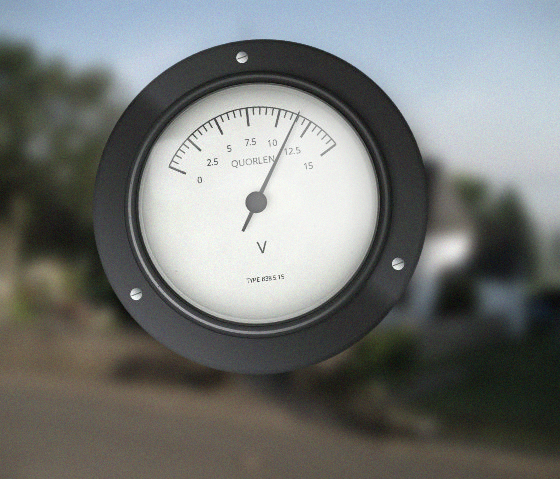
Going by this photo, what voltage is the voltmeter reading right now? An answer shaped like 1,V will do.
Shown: 11.5,V
